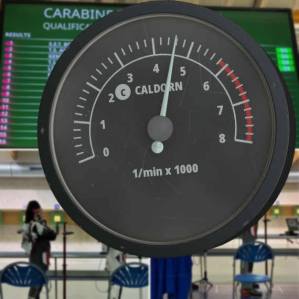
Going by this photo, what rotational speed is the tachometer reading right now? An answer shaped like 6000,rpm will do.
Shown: 4600,rpm
